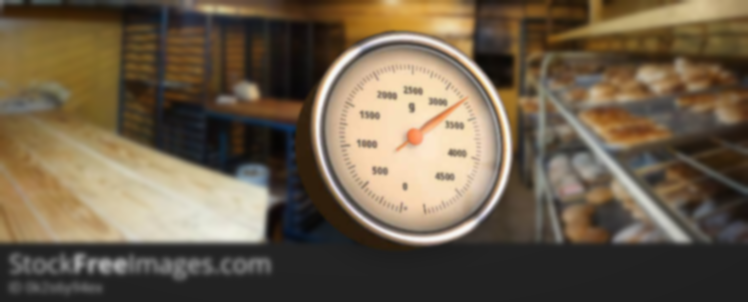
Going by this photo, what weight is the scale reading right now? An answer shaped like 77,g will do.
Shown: 3250,g
